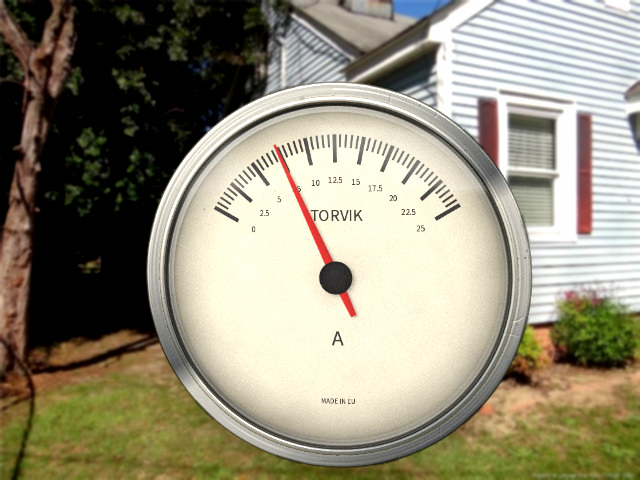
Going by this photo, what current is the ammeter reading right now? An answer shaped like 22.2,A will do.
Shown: 7.5,A
